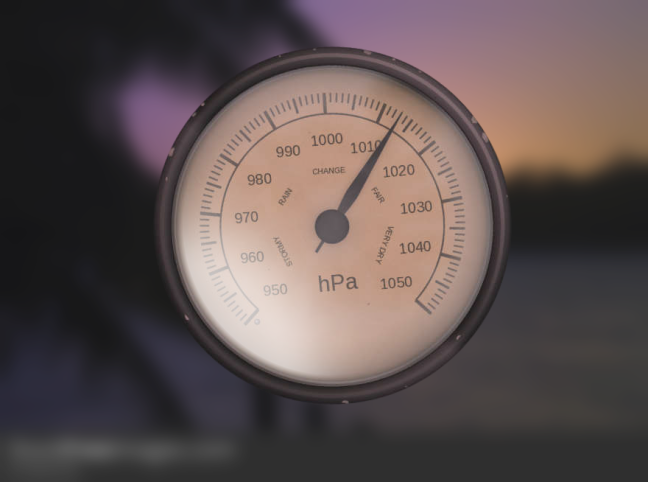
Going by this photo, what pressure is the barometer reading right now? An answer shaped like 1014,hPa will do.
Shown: 1013,hPa
